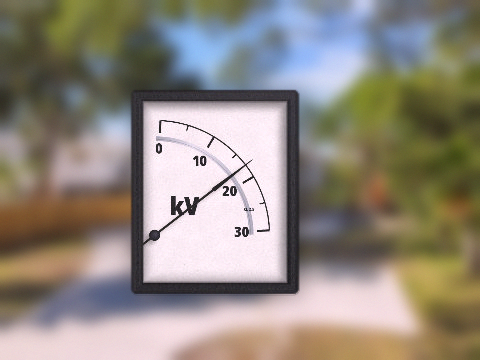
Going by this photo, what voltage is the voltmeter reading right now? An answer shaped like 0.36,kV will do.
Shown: 17.5,kV
